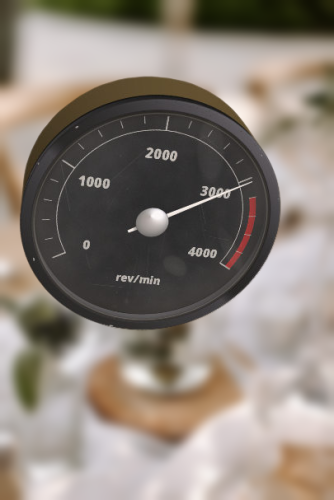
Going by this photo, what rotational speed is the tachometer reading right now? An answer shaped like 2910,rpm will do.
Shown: 3000,rpm
